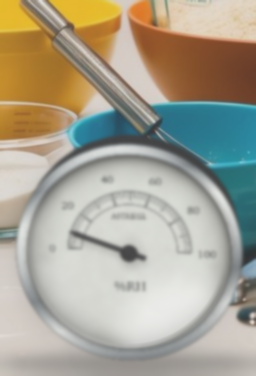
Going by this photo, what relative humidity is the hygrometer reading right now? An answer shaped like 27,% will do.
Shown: 10,%
